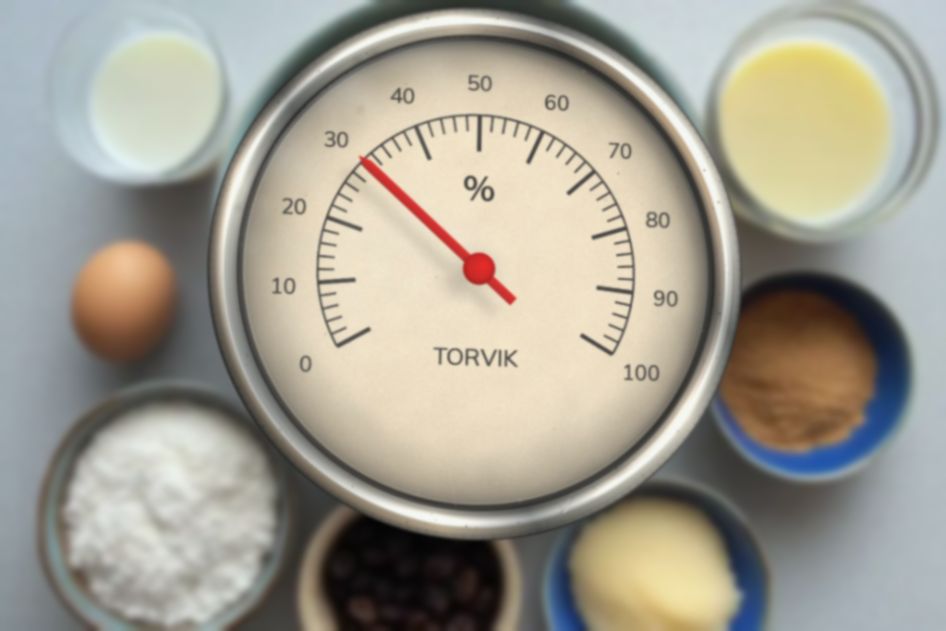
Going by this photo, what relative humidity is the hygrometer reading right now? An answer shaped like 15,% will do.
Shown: 30,%
